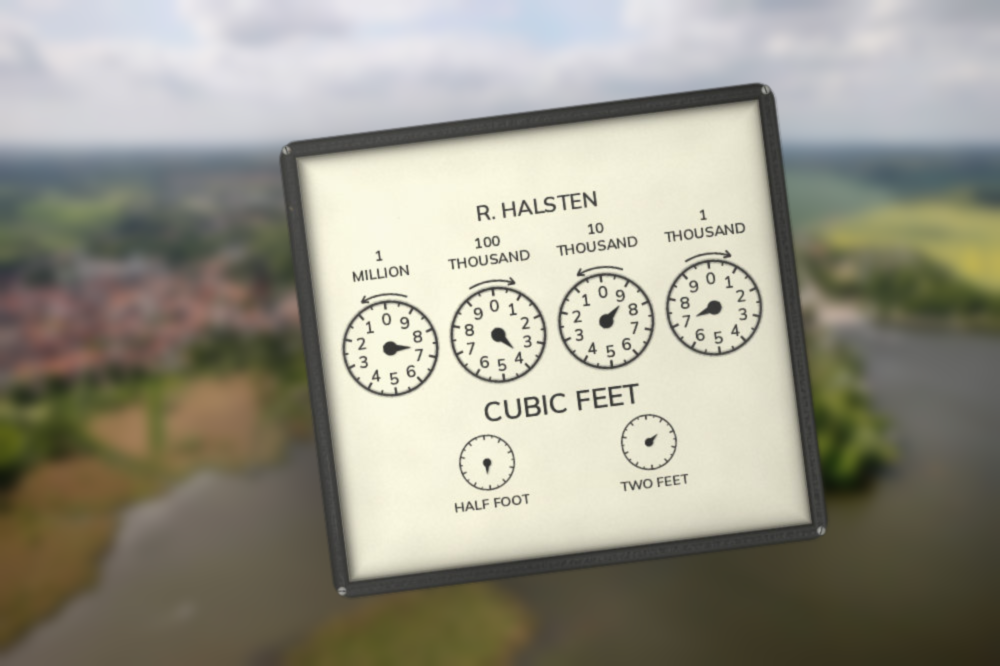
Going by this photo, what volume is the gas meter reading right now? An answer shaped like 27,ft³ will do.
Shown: 738700,ft³
